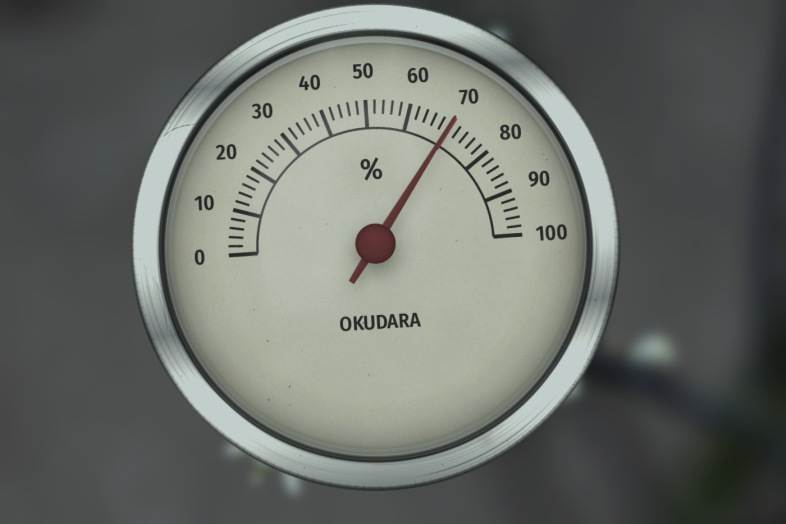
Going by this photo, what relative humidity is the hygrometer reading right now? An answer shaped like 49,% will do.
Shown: 70,%
